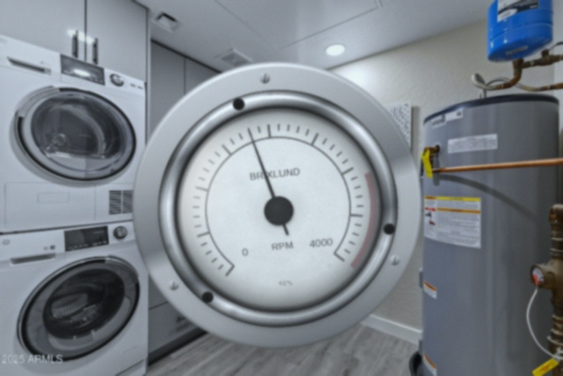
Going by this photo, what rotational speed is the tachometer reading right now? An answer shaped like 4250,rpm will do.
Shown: 1800,rpm
